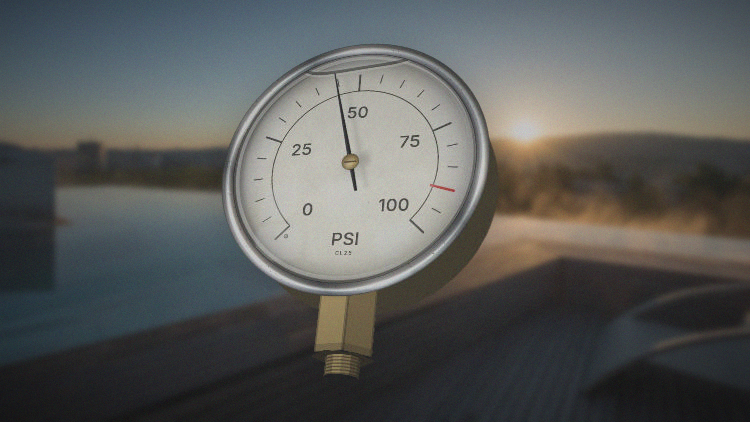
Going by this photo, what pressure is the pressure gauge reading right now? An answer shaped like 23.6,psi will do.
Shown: 45,psi
